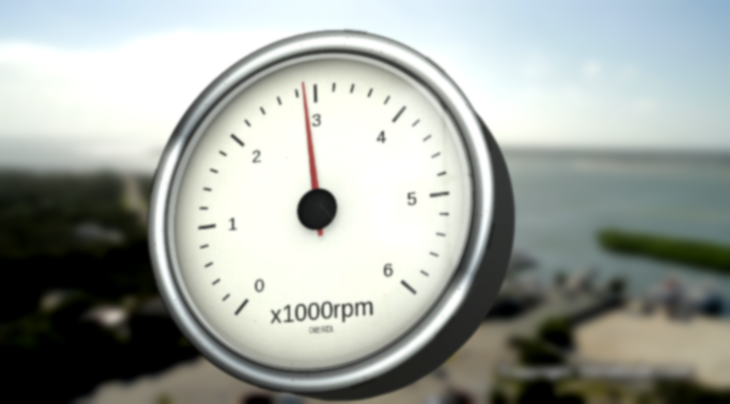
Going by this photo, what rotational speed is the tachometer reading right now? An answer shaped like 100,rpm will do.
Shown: 2900,rpm
